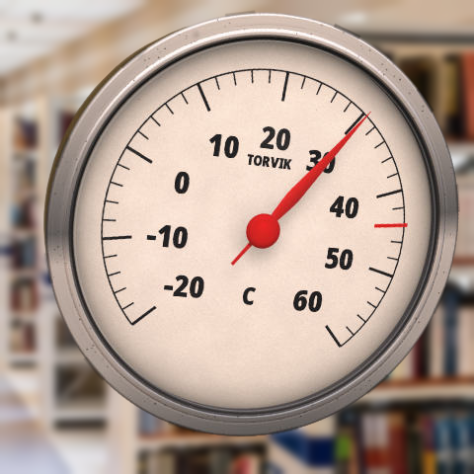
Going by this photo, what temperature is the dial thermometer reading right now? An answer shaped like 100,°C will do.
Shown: 30,°C
